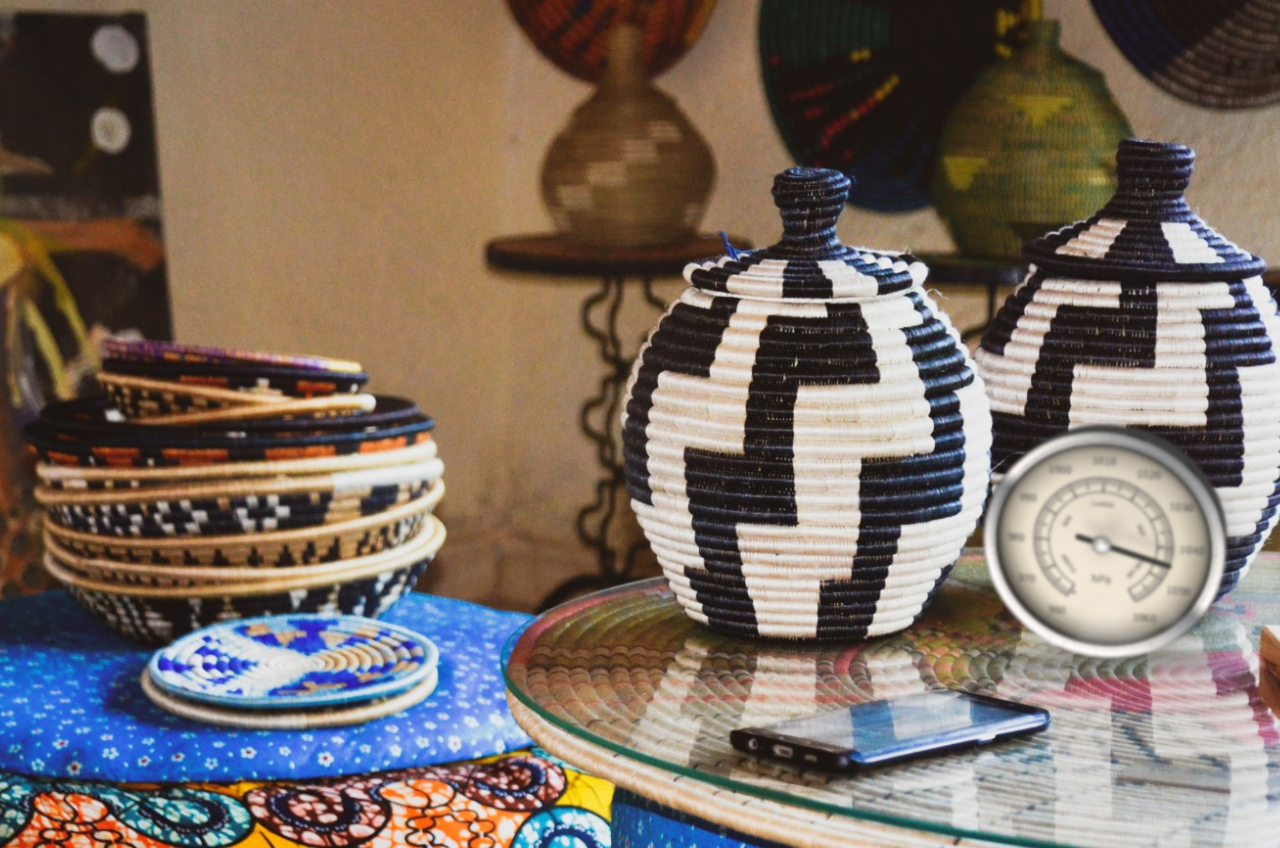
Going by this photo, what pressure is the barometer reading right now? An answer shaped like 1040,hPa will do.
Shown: 1045,hPa
